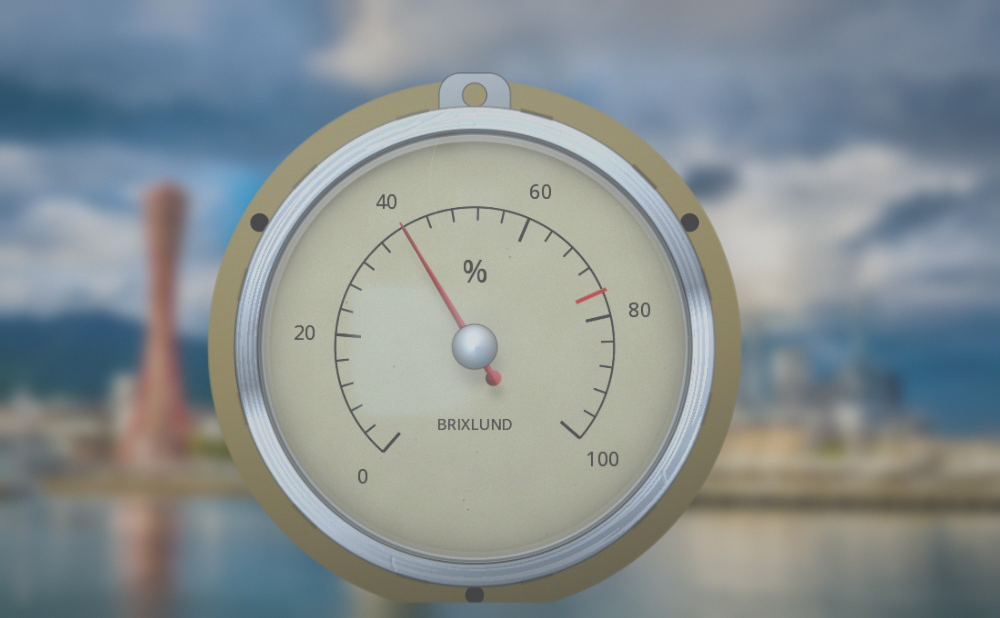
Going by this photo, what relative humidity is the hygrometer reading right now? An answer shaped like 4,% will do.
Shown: 40,%
